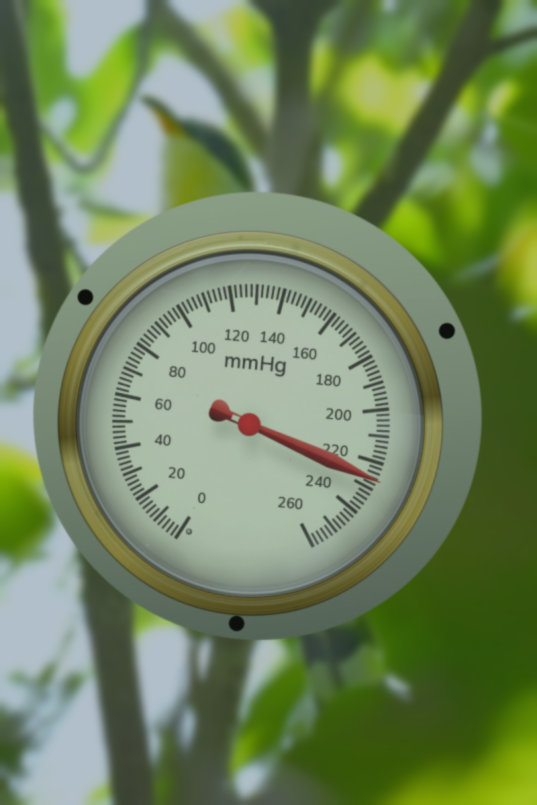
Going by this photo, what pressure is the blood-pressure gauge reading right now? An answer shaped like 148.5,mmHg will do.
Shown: 226,mmHg
